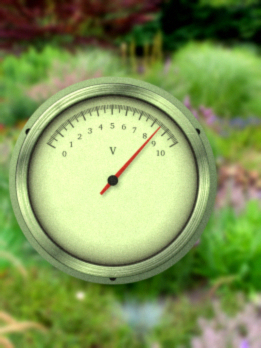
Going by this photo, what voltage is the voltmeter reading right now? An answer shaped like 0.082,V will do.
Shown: 8.5,V
